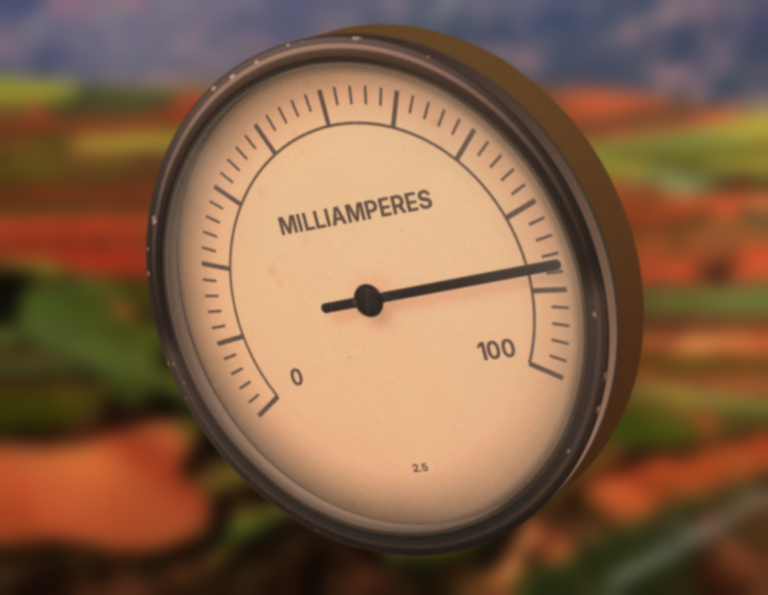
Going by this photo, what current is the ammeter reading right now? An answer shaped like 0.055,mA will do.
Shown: 87,mA
